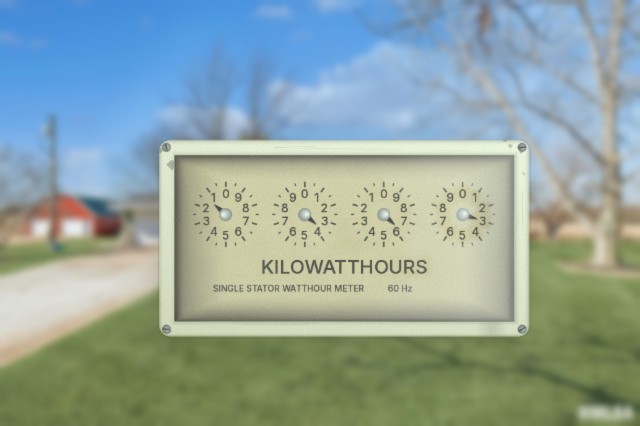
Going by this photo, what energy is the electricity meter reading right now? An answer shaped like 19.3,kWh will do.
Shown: 1363,kWh
